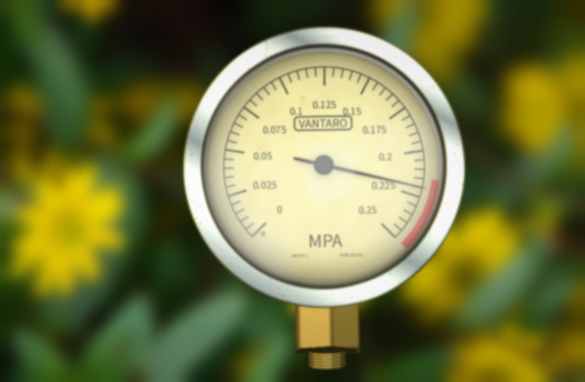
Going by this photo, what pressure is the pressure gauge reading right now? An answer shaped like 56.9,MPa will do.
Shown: 0.22,MPa
